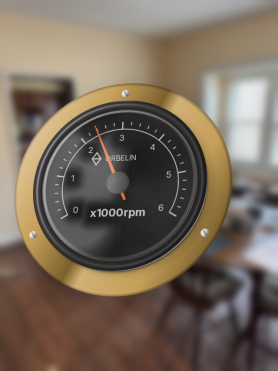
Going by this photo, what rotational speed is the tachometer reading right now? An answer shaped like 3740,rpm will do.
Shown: 2400,rpm
